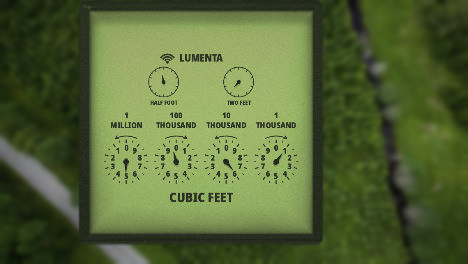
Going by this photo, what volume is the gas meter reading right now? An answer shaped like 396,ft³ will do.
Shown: 496100,ft³
